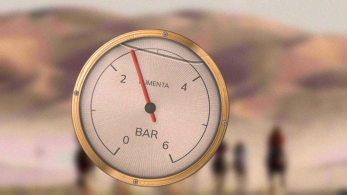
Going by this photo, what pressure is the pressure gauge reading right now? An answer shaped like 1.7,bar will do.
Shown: 2.5,bar
